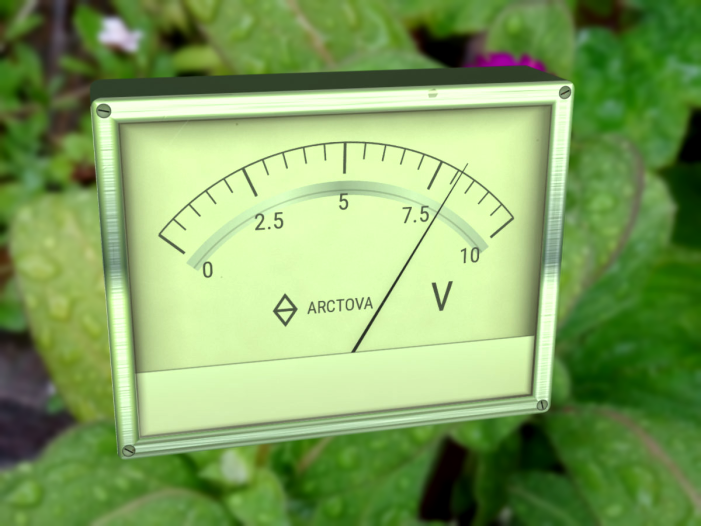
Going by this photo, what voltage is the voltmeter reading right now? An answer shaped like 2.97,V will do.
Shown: 8,V
